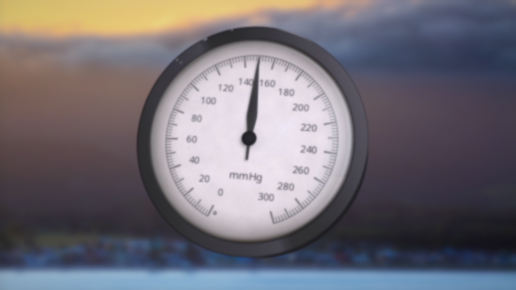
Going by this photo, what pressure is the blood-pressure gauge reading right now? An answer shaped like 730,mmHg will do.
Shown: 150,mmHg
